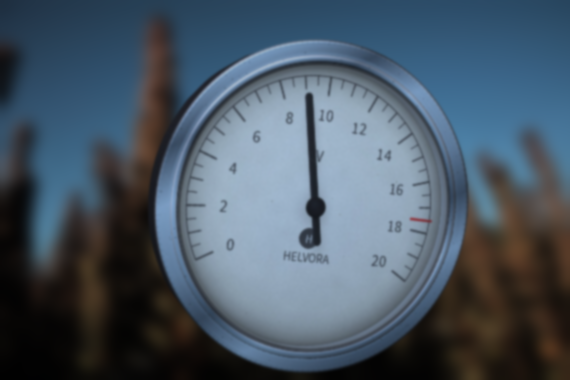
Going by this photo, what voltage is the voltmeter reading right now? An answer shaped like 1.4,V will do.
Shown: 9,V
